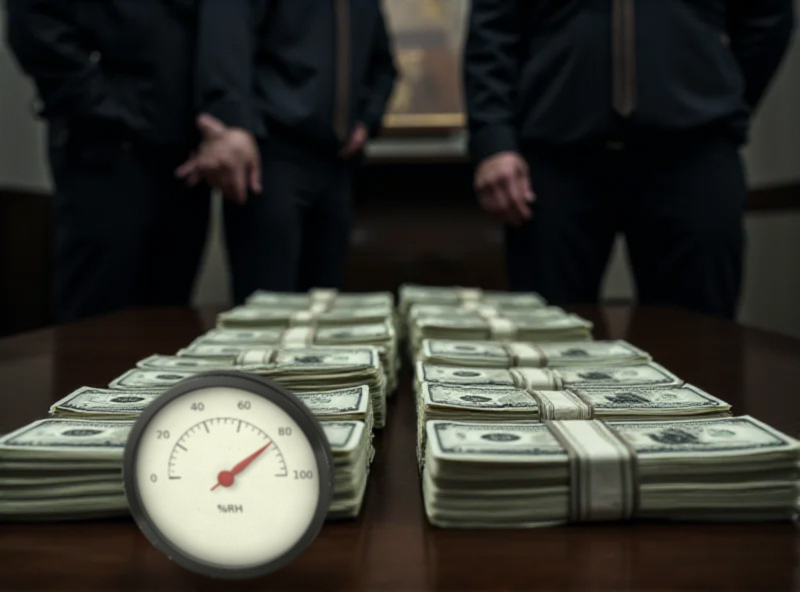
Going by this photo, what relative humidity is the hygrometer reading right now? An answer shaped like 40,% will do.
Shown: 80,%
